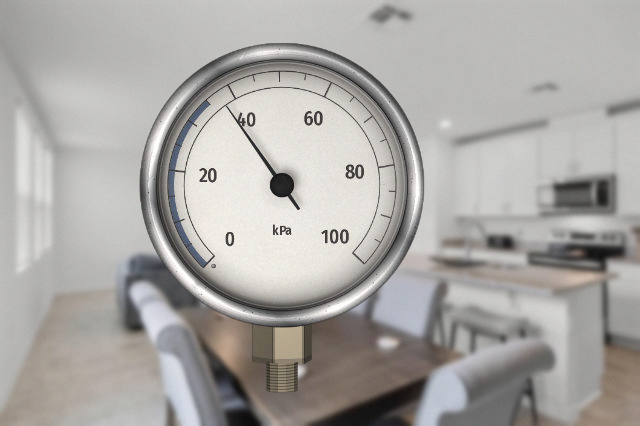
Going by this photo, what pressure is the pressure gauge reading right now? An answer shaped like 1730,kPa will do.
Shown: 37.5,kPa
